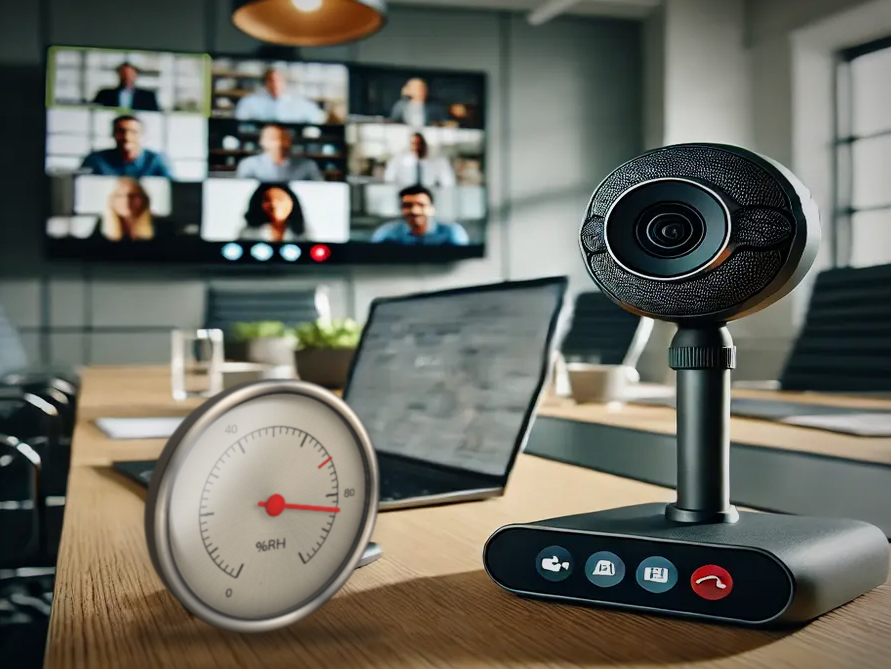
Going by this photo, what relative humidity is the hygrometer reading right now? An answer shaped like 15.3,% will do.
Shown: 84,%
